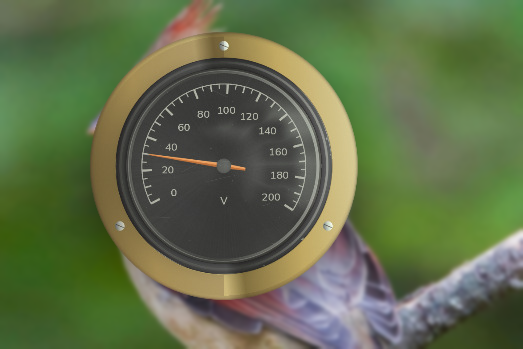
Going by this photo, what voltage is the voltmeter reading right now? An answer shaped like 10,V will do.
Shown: 30,V
